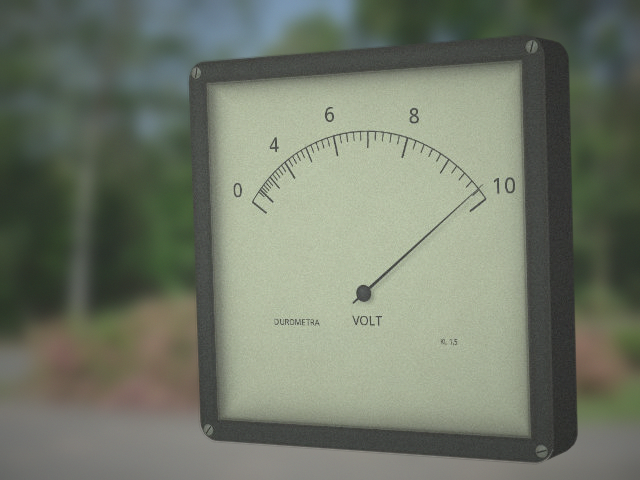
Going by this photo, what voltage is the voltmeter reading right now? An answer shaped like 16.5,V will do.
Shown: 9.8,V
